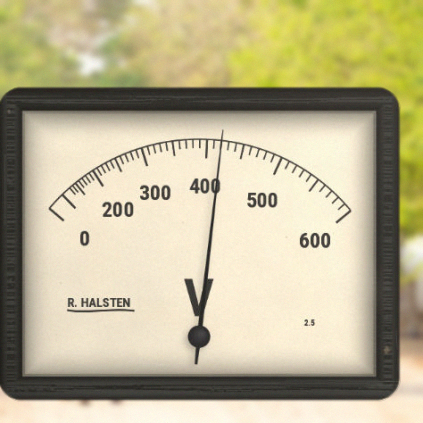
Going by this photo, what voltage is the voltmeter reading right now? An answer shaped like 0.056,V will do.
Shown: 420,V
